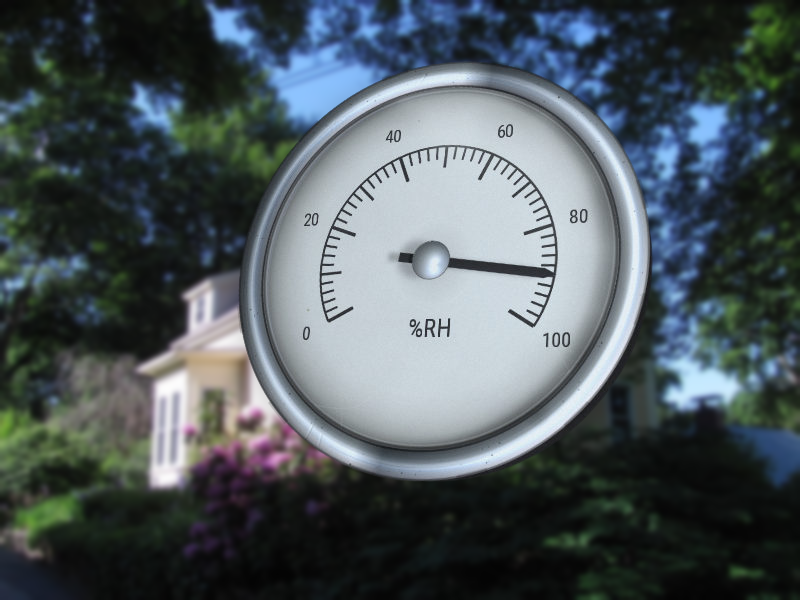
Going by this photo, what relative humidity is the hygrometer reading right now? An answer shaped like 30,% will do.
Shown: 90,%
